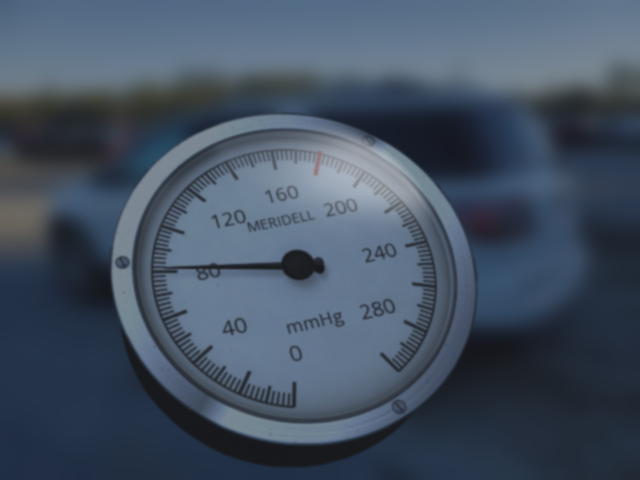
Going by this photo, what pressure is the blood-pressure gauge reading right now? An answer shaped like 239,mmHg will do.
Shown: 80,mmHg
